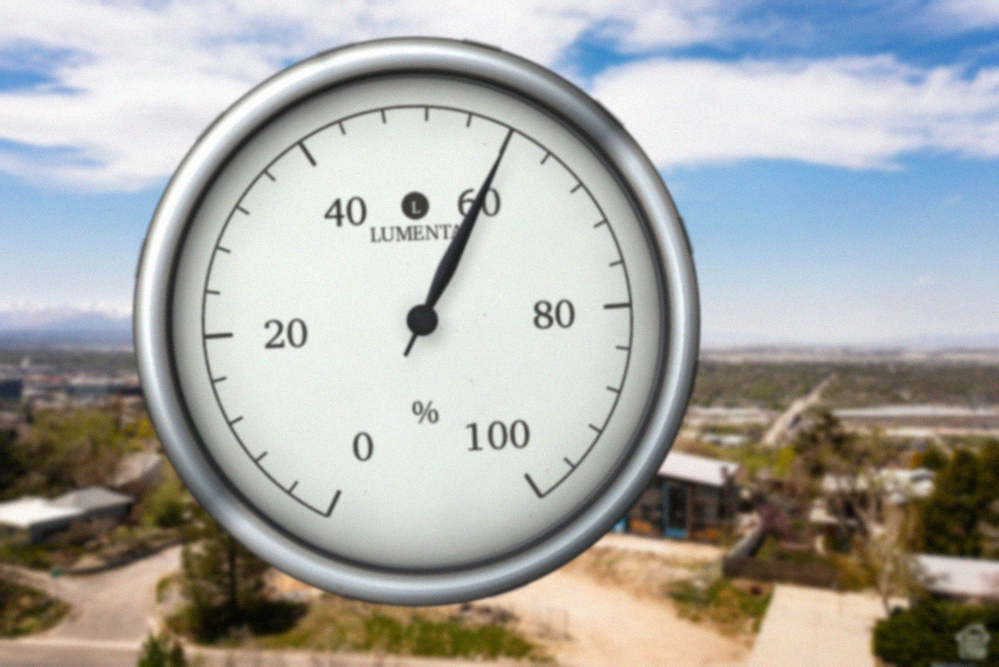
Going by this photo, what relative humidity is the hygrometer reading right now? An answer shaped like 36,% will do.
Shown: 60,%
